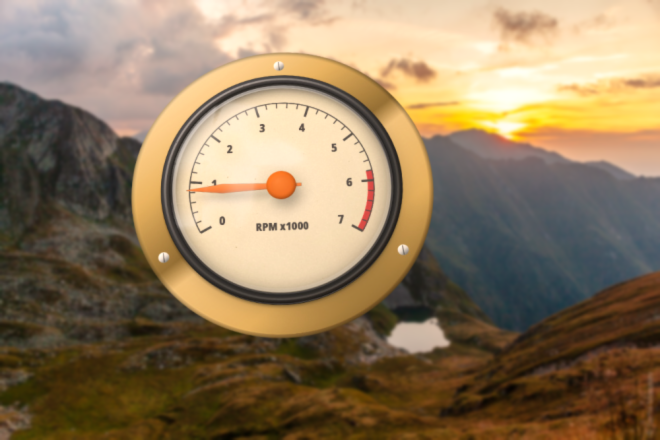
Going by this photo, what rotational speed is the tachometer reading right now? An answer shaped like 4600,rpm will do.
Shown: 800,rpm
